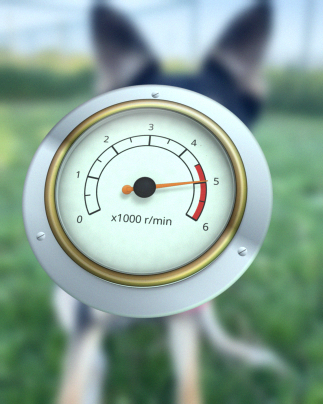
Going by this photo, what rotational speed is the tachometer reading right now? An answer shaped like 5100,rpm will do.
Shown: 5000,rpm
